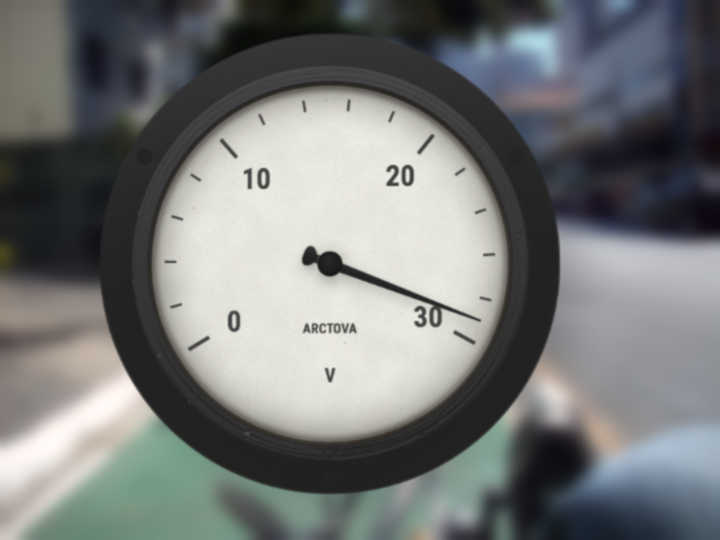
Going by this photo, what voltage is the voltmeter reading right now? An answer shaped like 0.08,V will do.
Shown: 29,V
